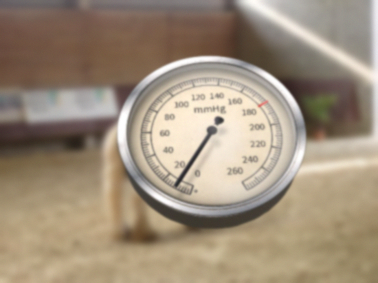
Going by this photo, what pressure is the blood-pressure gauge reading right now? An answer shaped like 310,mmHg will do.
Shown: 10,mmHg
